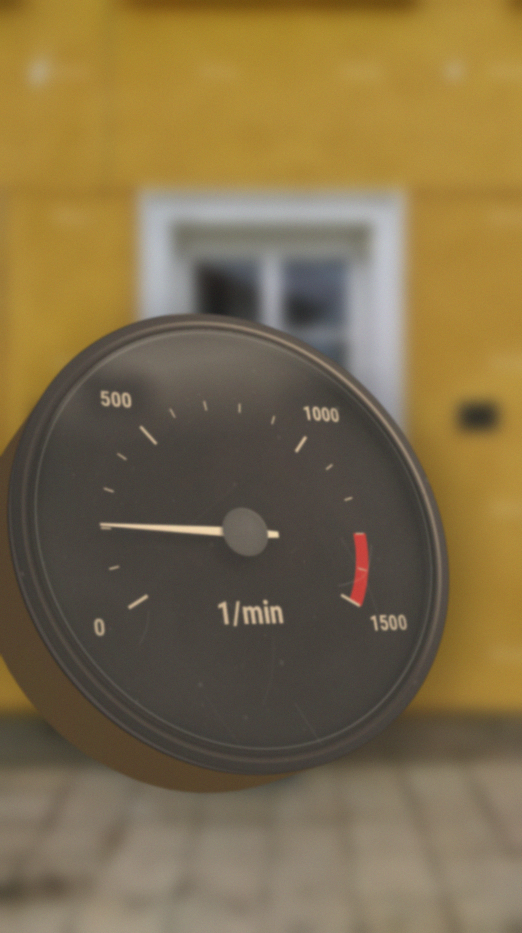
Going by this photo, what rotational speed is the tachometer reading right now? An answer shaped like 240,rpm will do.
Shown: 200,rpm
